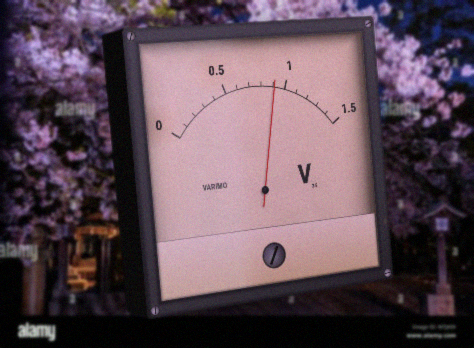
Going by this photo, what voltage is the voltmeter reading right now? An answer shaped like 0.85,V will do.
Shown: 0.9,V
